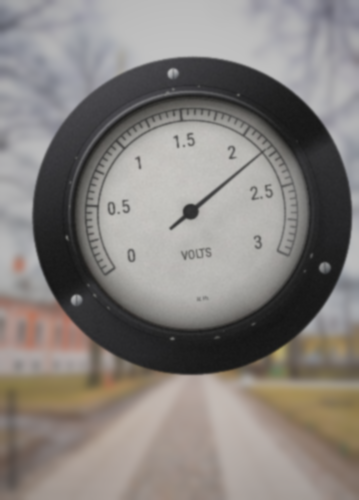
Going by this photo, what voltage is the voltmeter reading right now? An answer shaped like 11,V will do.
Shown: 2.2,V
